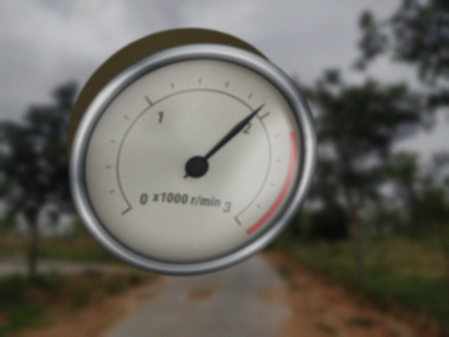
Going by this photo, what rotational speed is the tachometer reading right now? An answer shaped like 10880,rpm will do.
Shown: 1900,rpm
